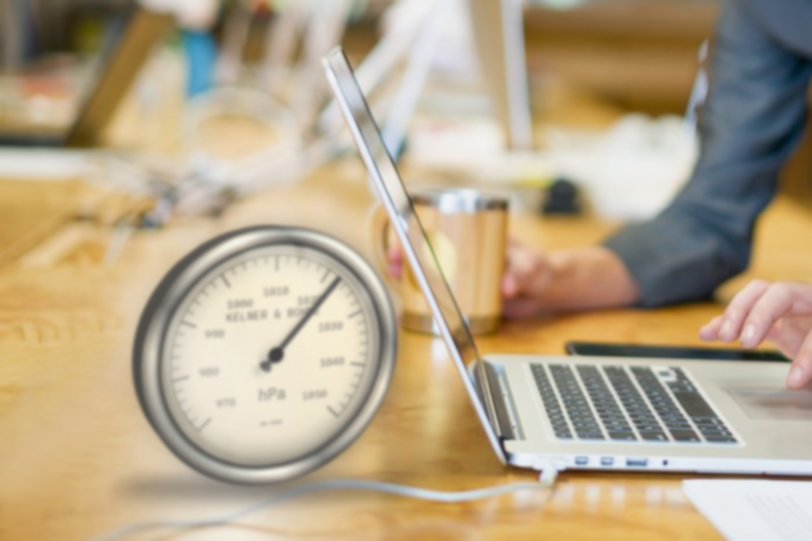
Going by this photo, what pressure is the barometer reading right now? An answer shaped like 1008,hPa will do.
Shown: 1022,hPa
